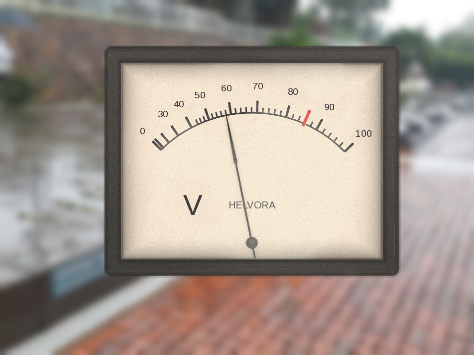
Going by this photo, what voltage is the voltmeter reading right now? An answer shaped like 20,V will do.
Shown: 58,V
